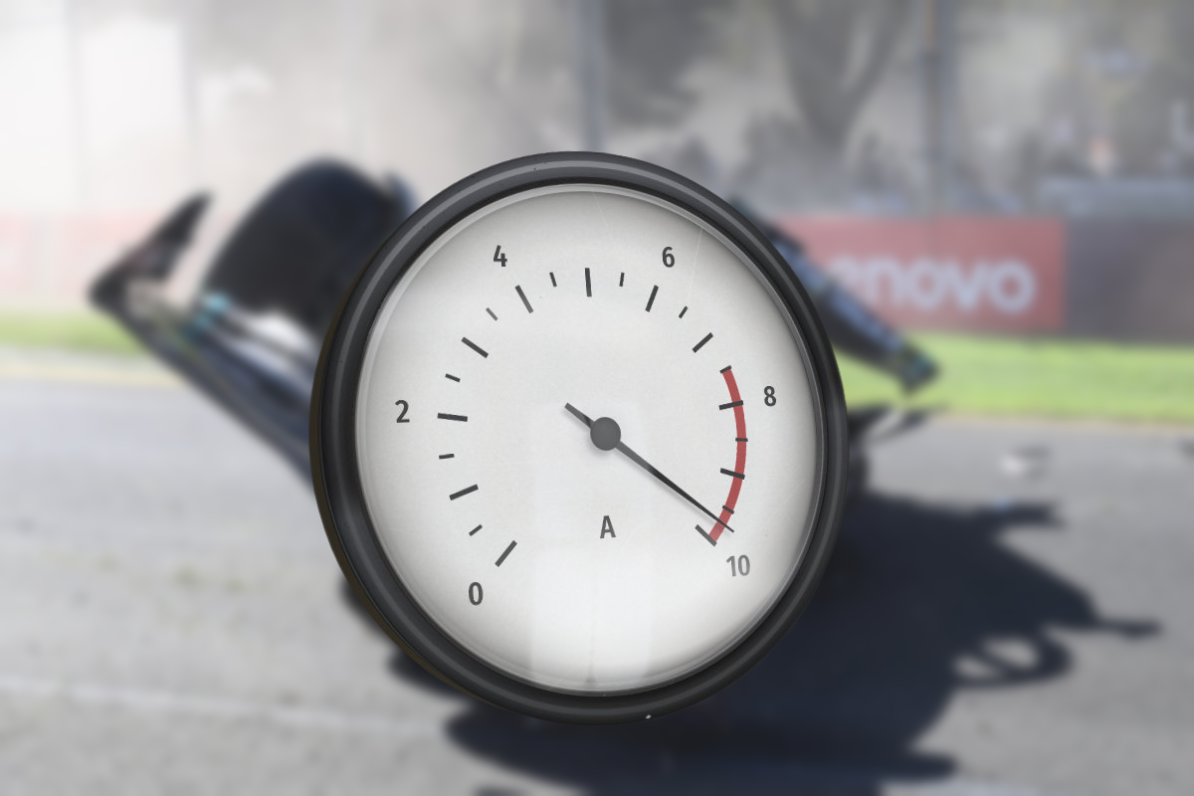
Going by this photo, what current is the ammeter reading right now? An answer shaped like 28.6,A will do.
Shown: 9.75,A
